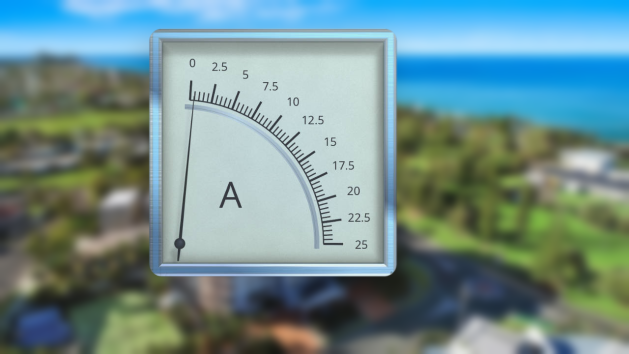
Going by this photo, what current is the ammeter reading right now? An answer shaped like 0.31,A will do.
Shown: 0.5,A
